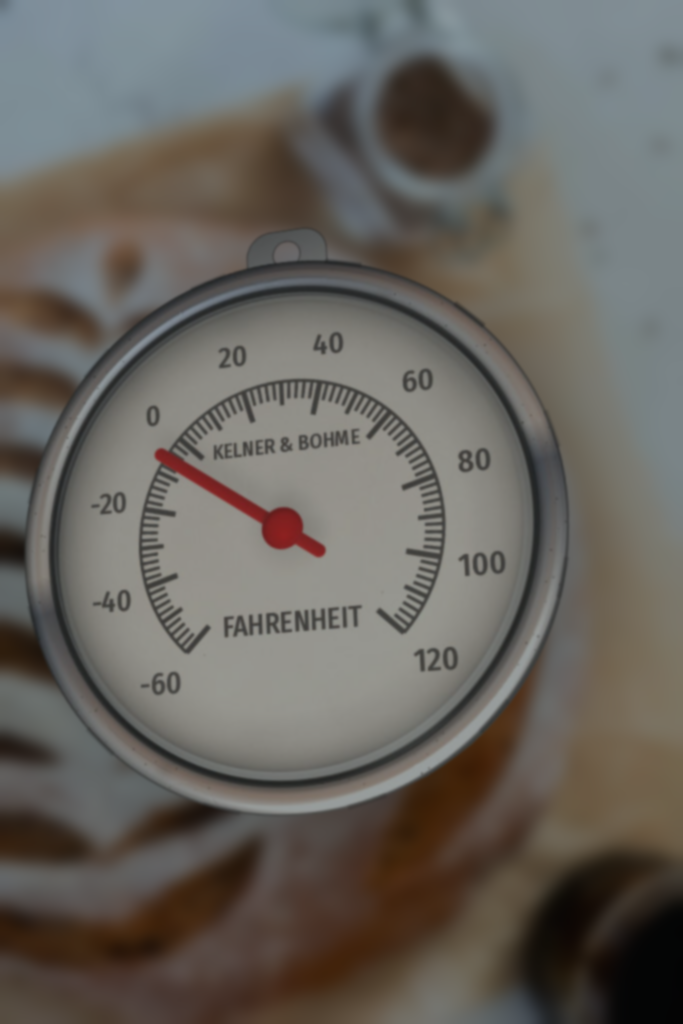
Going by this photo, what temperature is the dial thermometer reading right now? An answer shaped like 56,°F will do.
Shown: -6,°F
